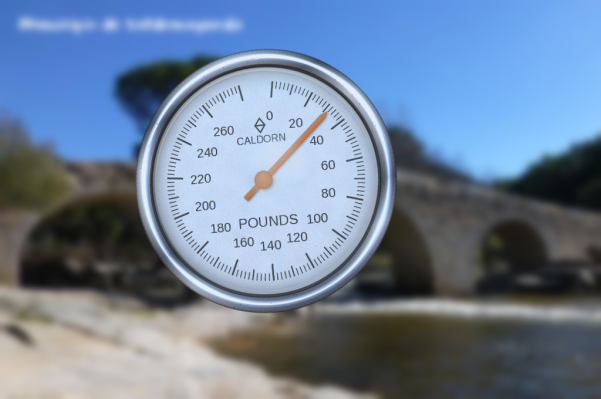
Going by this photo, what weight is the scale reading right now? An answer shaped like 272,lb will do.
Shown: 32,lb
